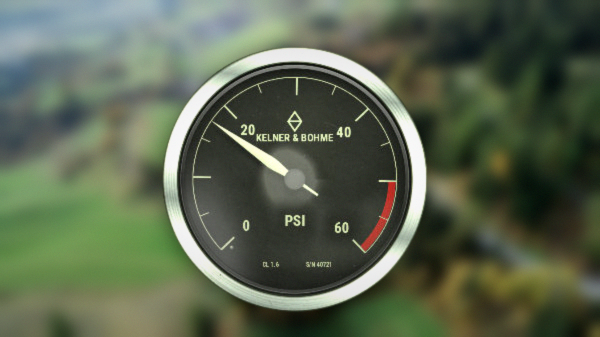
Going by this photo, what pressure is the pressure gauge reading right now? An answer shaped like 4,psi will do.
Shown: 17.5,psi
